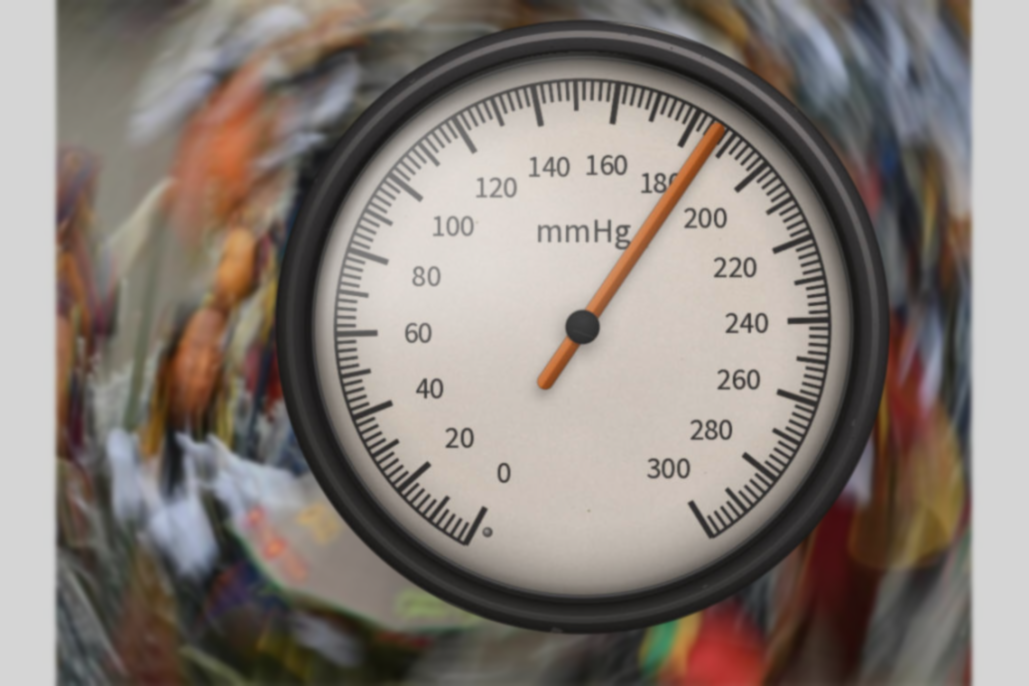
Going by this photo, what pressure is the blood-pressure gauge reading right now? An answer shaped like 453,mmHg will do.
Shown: 186,mmHg
